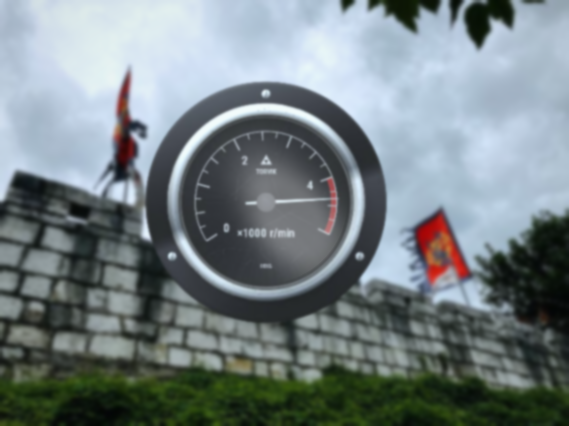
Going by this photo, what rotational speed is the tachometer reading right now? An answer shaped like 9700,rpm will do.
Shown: 4375,rpm
